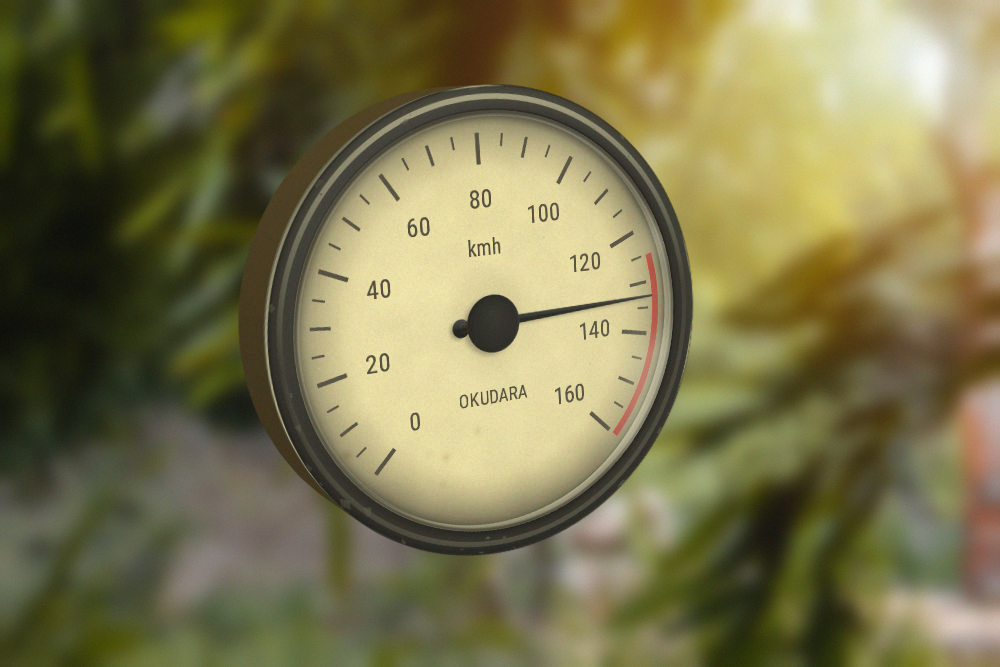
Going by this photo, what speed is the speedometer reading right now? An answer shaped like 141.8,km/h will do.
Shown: 132.5,km/h
